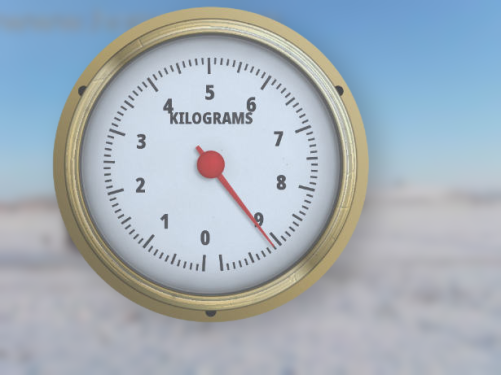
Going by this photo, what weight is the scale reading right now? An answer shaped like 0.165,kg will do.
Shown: 9.1,kg
